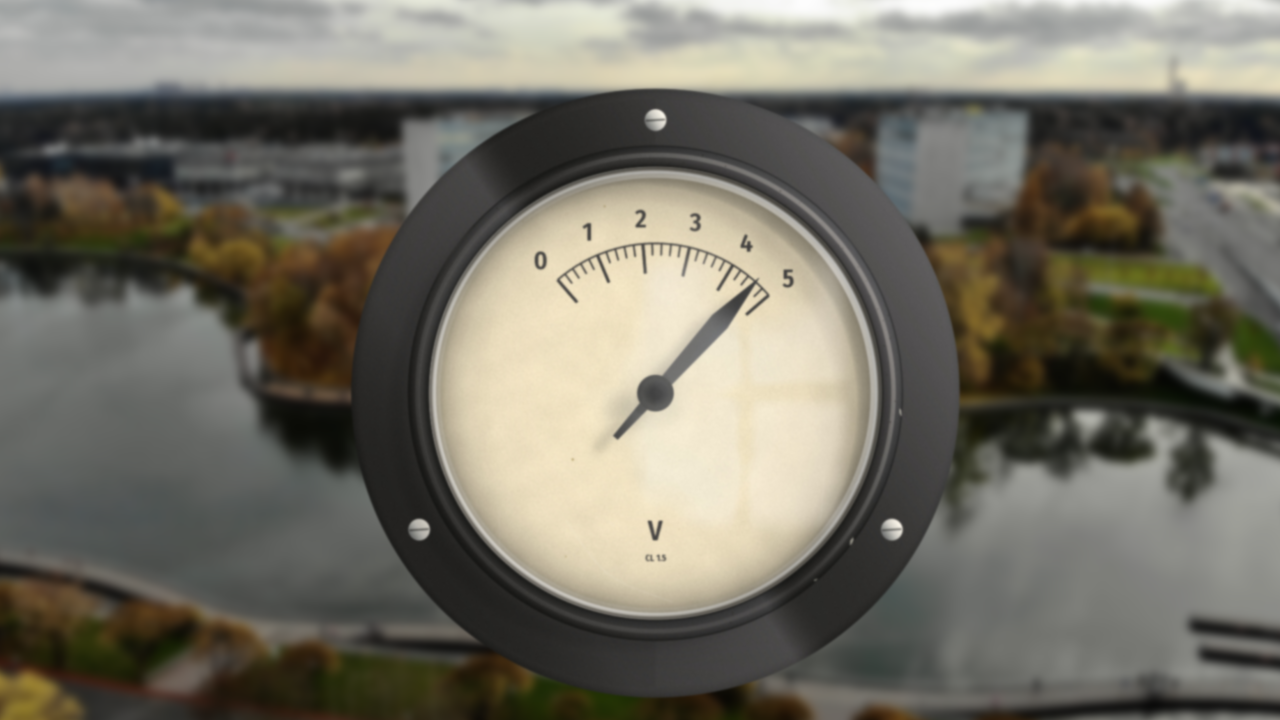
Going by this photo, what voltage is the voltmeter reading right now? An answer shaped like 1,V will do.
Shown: 4.6,V
